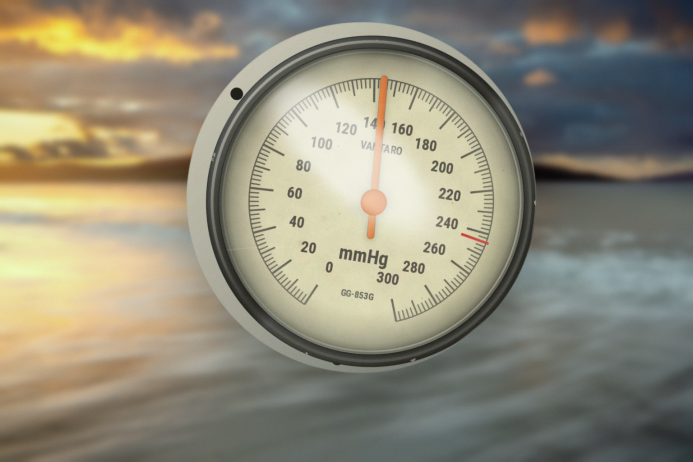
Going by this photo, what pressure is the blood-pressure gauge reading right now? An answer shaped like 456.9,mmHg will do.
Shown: 144,mmHg
